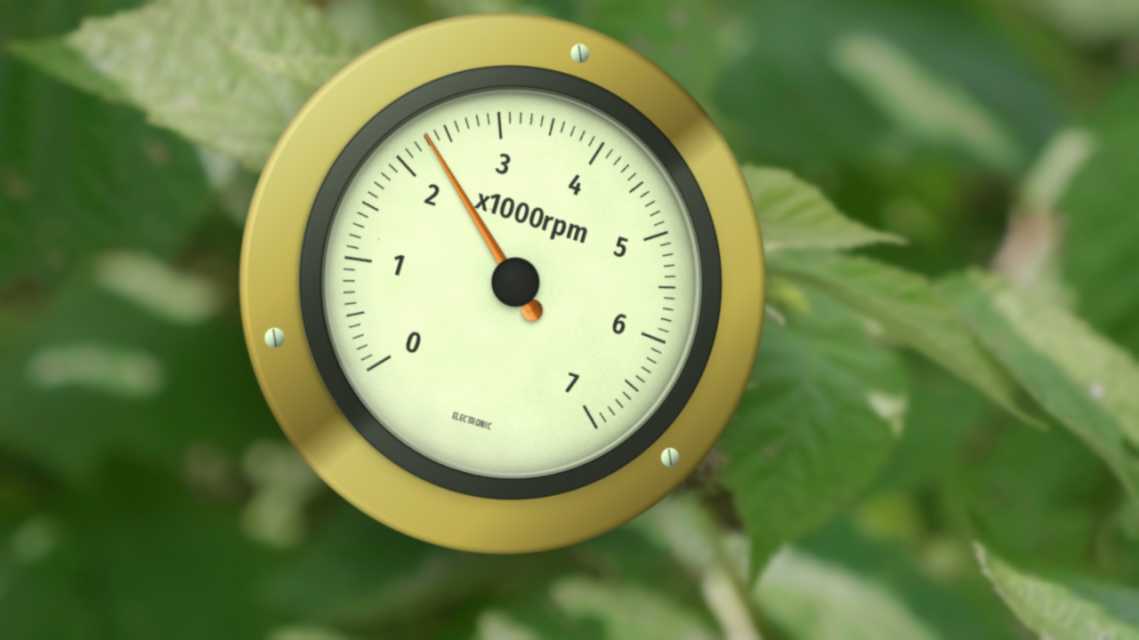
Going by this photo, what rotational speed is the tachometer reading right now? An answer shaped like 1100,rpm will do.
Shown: 2300,rpm
